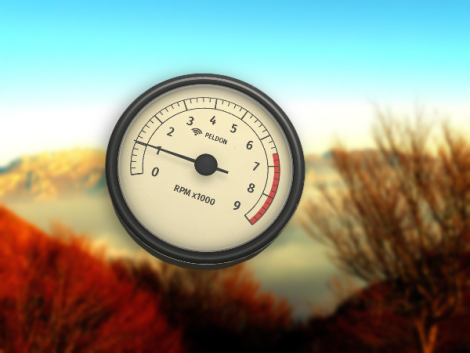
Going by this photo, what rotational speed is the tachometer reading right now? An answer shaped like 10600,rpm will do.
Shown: 1000,rpm
